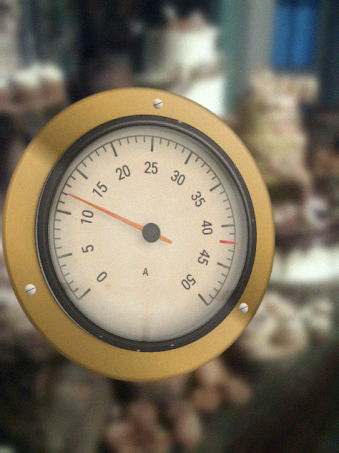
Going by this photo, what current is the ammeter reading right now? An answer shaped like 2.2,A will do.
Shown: 12,A
